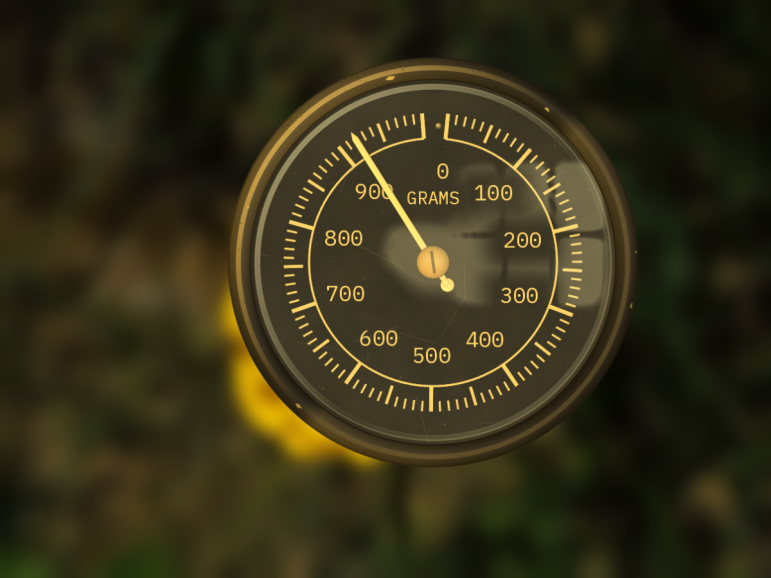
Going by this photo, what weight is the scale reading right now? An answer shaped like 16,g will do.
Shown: 920,g
